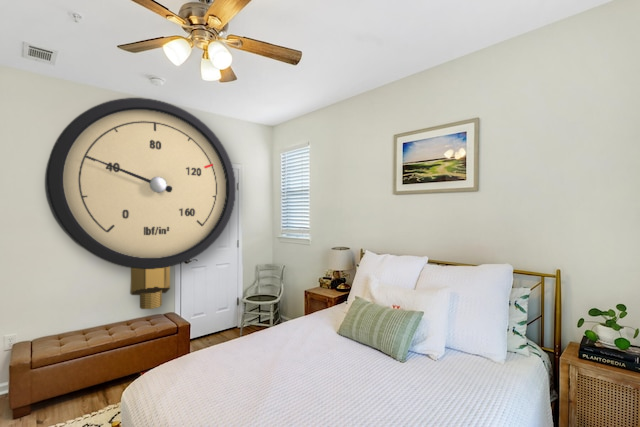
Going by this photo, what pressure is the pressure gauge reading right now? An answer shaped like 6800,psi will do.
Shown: 40,psi
